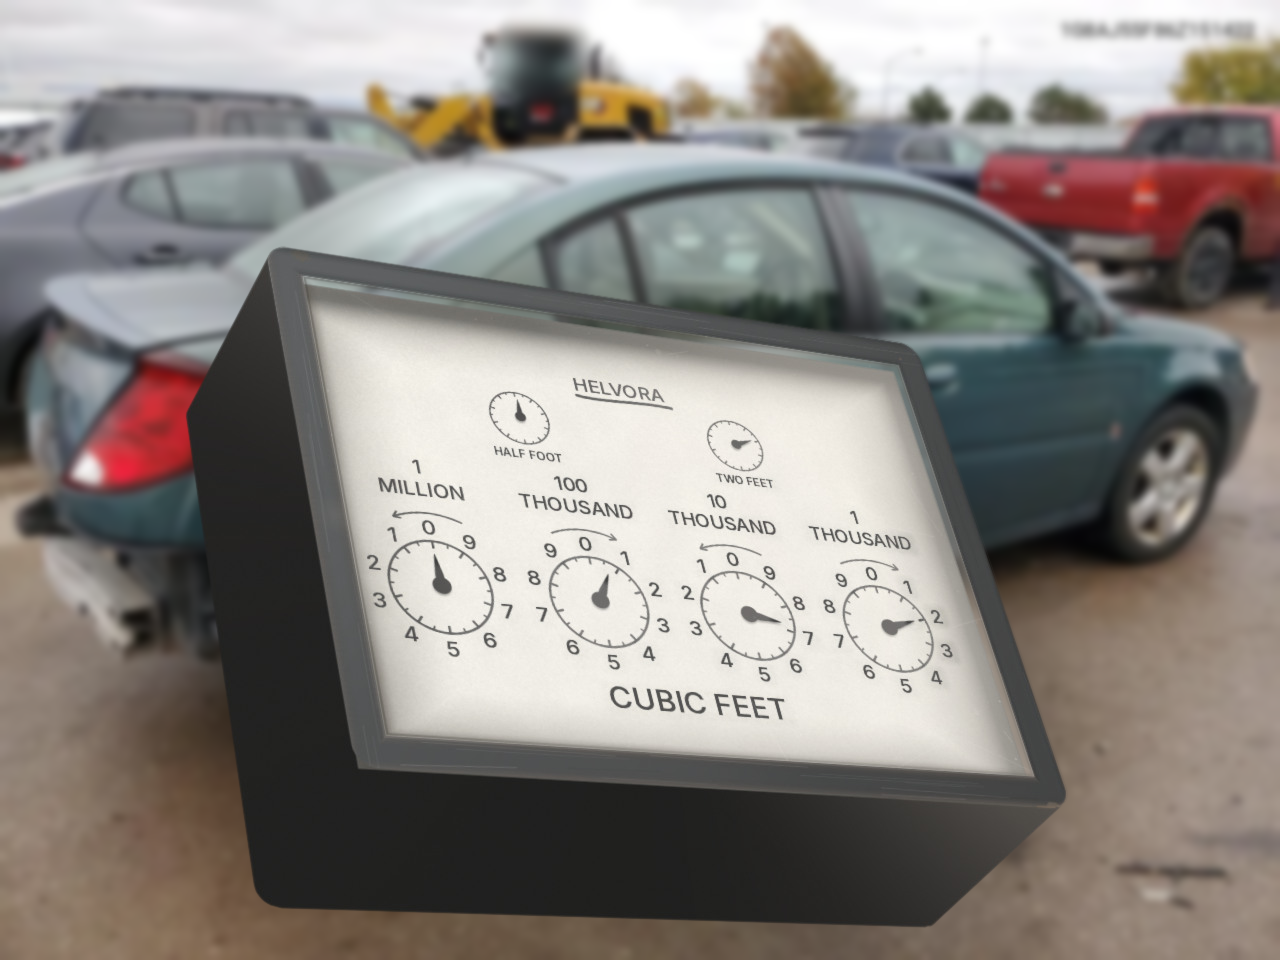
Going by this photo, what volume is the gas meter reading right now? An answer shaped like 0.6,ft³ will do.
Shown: 7200,ft³
